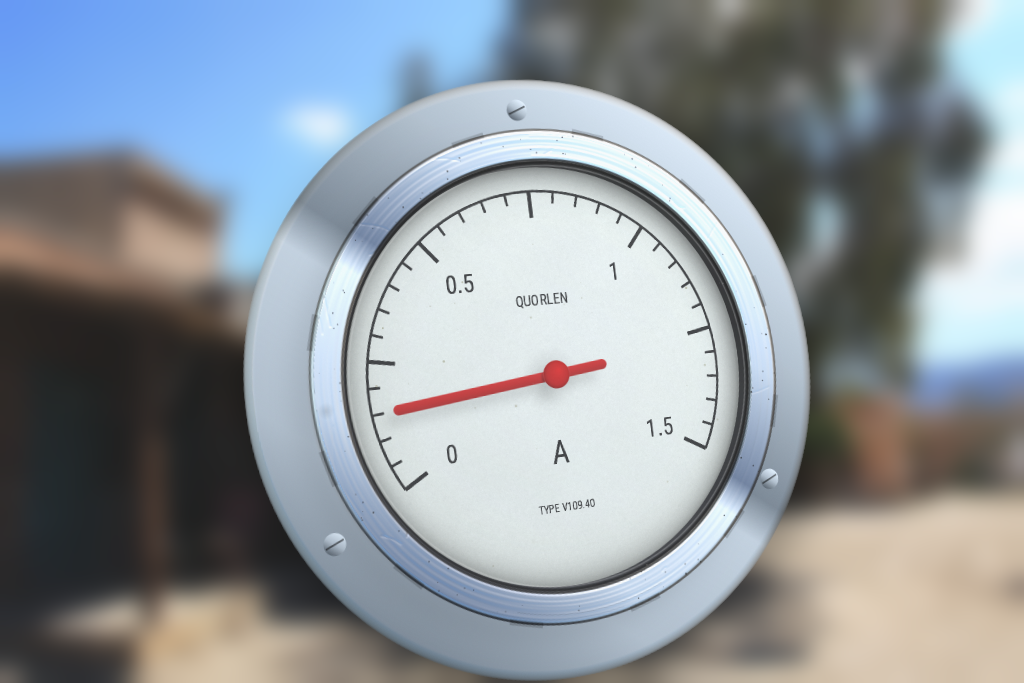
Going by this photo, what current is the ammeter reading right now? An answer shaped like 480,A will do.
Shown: 0.15,A
